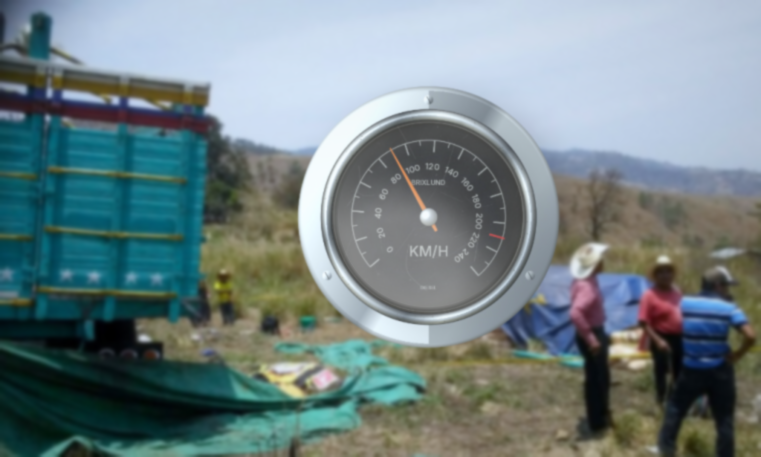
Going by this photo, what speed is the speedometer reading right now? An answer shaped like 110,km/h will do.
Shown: 90,km/h
